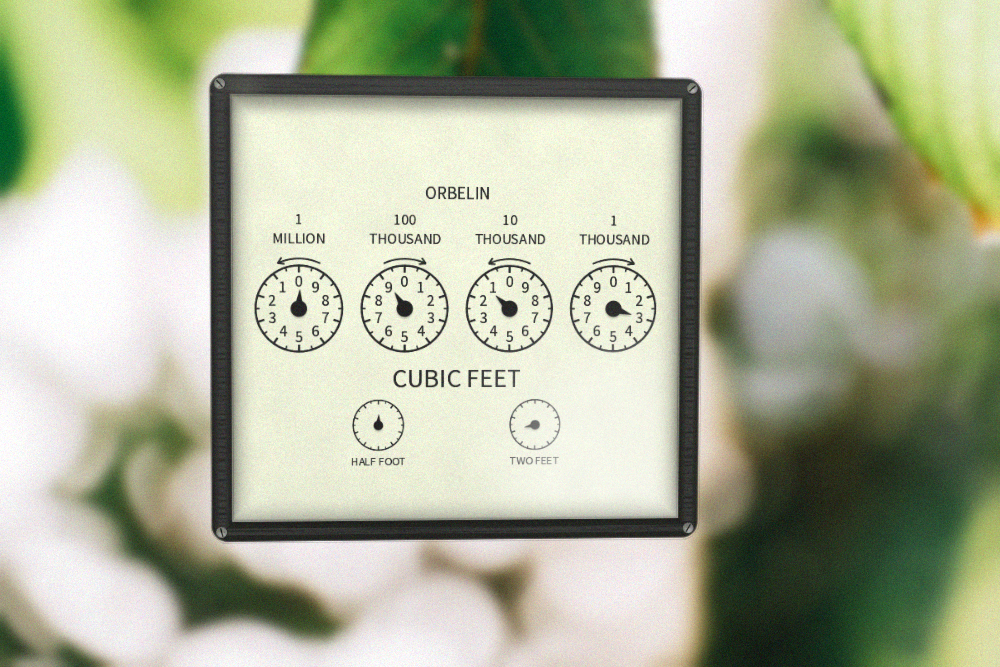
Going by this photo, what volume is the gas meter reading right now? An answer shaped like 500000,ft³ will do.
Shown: 991300,ft³
